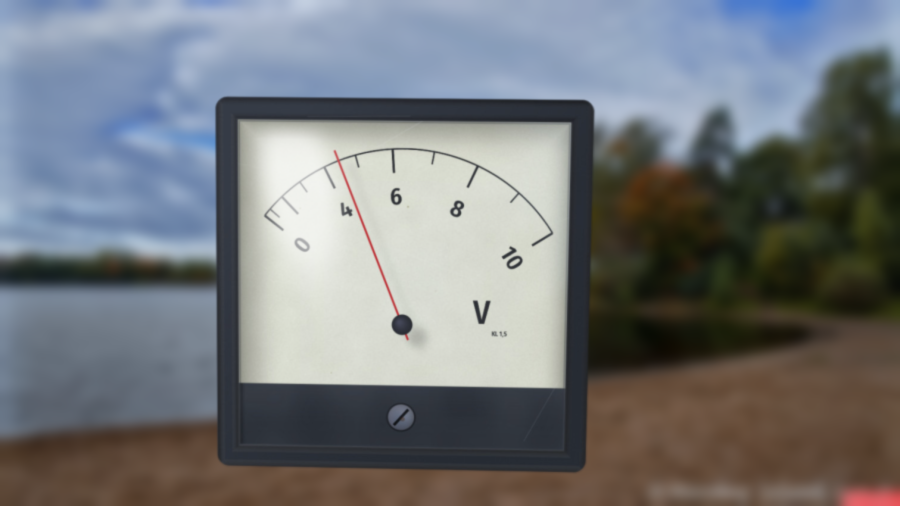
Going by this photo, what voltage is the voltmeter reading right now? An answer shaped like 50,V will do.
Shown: 4.5,V
